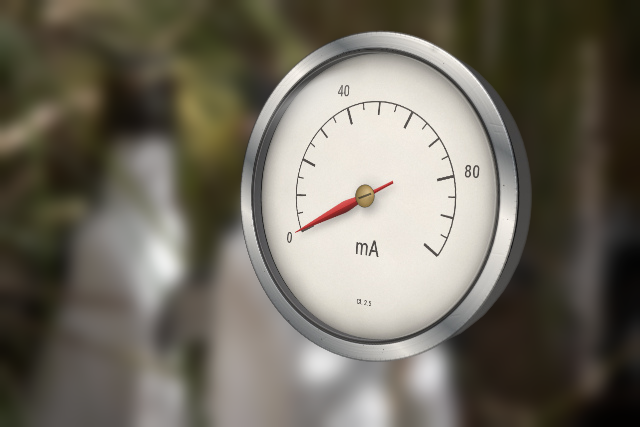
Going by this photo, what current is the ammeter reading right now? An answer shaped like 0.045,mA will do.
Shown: 0,mA
